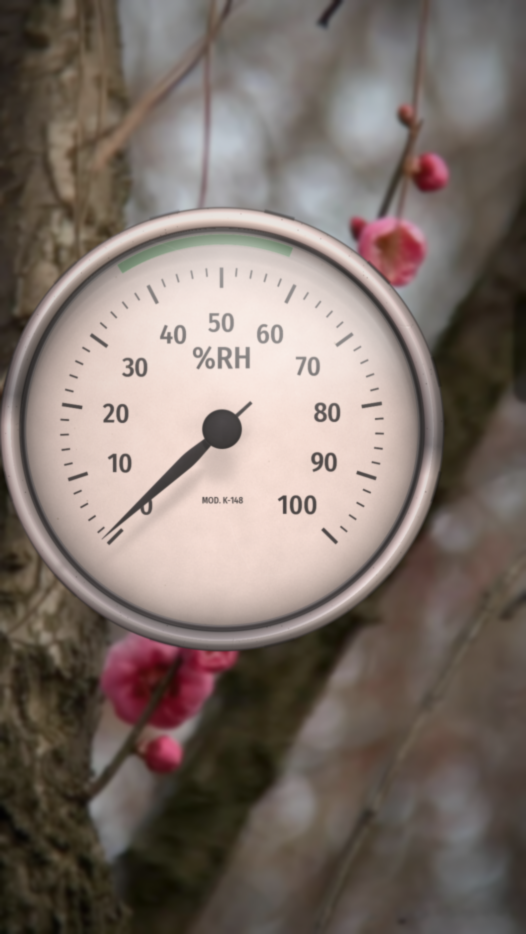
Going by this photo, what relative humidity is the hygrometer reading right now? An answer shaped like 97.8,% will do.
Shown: 1,%
